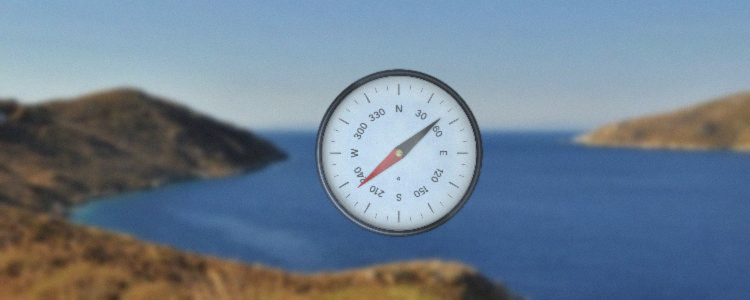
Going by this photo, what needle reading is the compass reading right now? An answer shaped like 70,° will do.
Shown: 230,°
